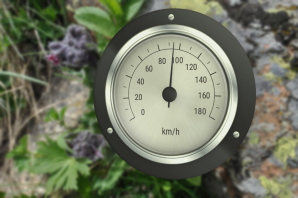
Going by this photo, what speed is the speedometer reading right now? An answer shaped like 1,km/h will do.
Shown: 95,km/h
